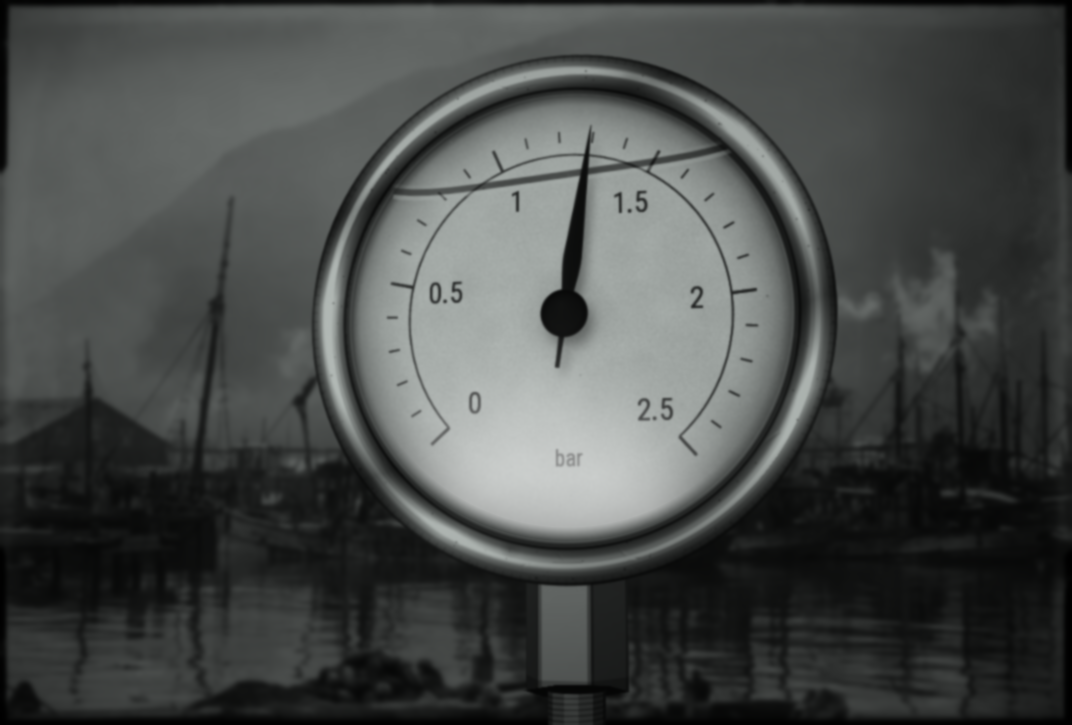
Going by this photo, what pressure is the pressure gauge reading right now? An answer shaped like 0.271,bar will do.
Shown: 1.3,bar
